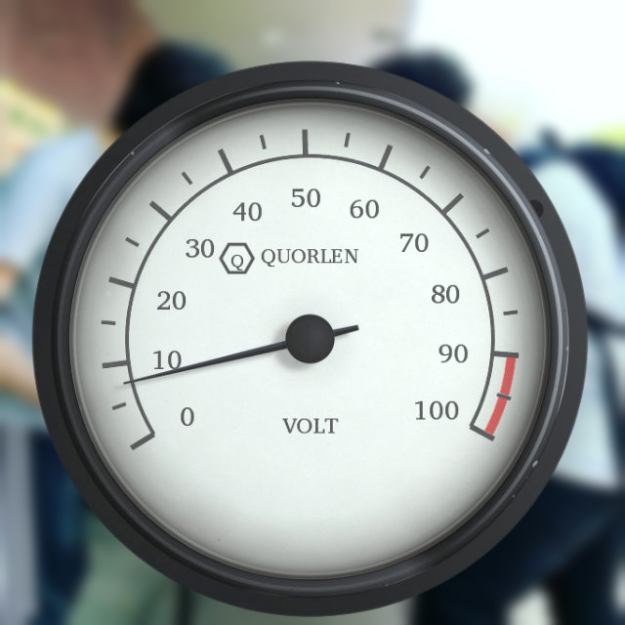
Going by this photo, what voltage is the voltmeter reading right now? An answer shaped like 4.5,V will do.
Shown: 7.5,V
